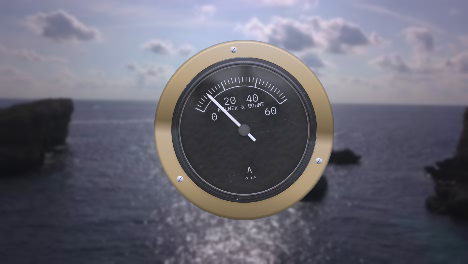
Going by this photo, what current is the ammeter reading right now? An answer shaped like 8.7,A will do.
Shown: 10,A
